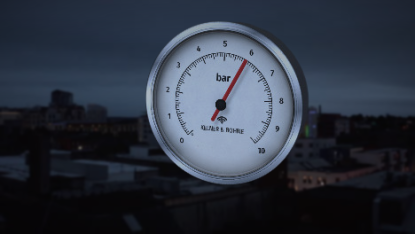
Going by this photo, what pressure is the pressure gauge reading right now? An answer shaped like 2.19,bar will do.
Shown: 6,bar
